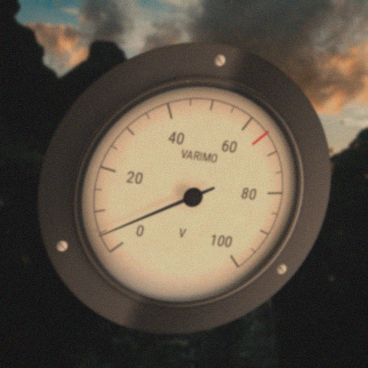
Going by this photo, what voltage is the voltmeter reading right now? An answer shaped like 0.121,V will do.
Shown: 5,V
